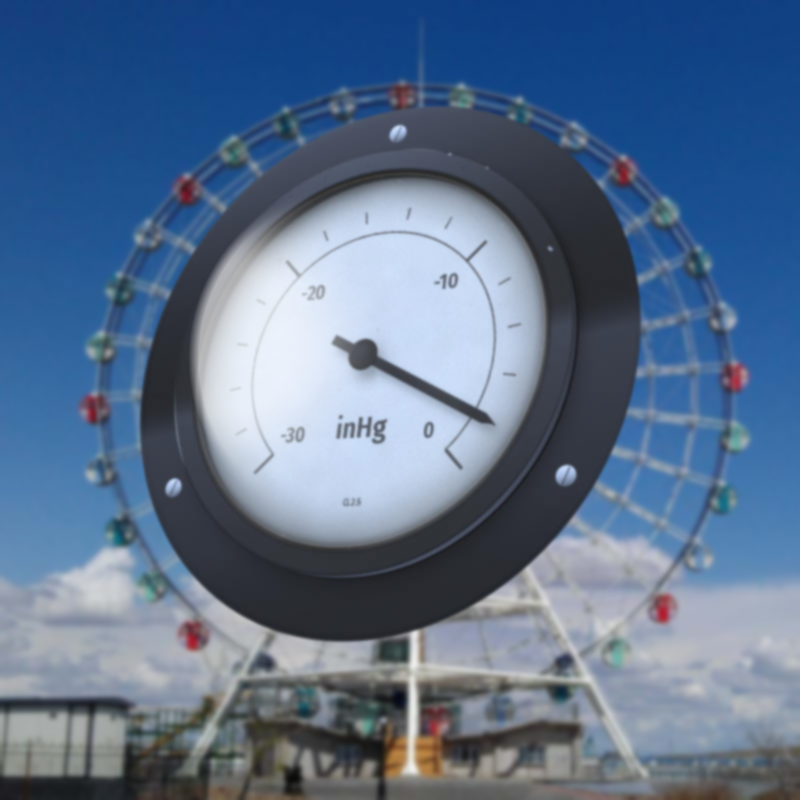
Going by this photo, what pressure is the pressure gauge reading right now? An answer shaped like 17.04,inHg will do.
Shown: -2,inHg
